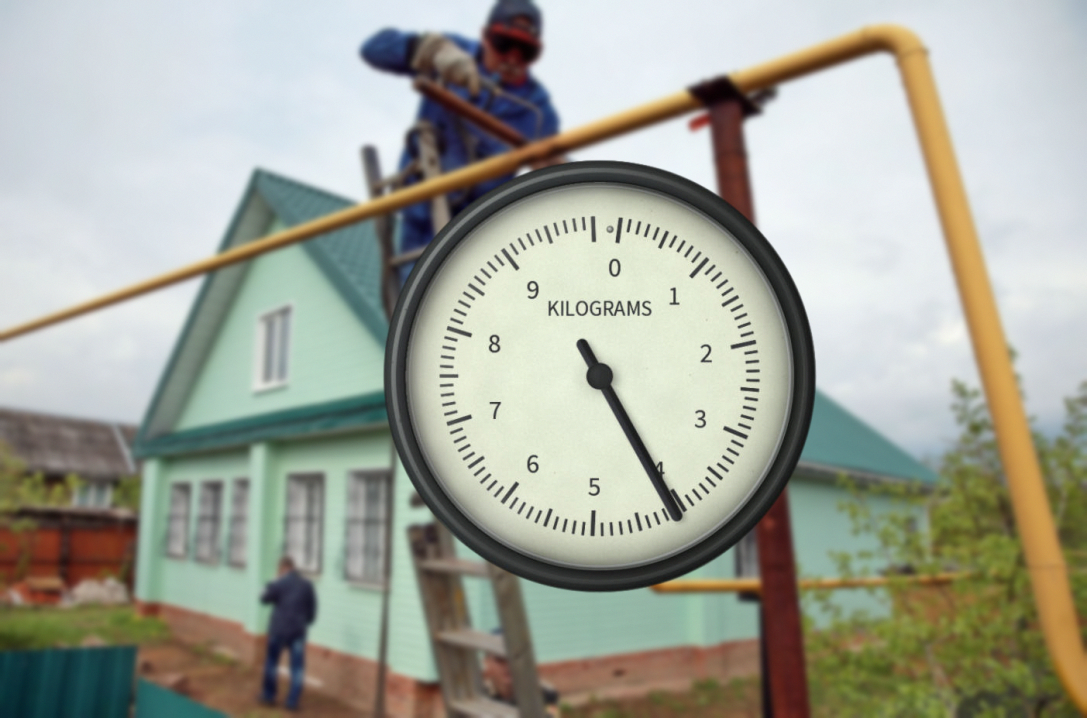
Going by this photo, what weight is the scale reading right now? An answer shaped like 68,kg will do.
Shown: 4.1,kg
